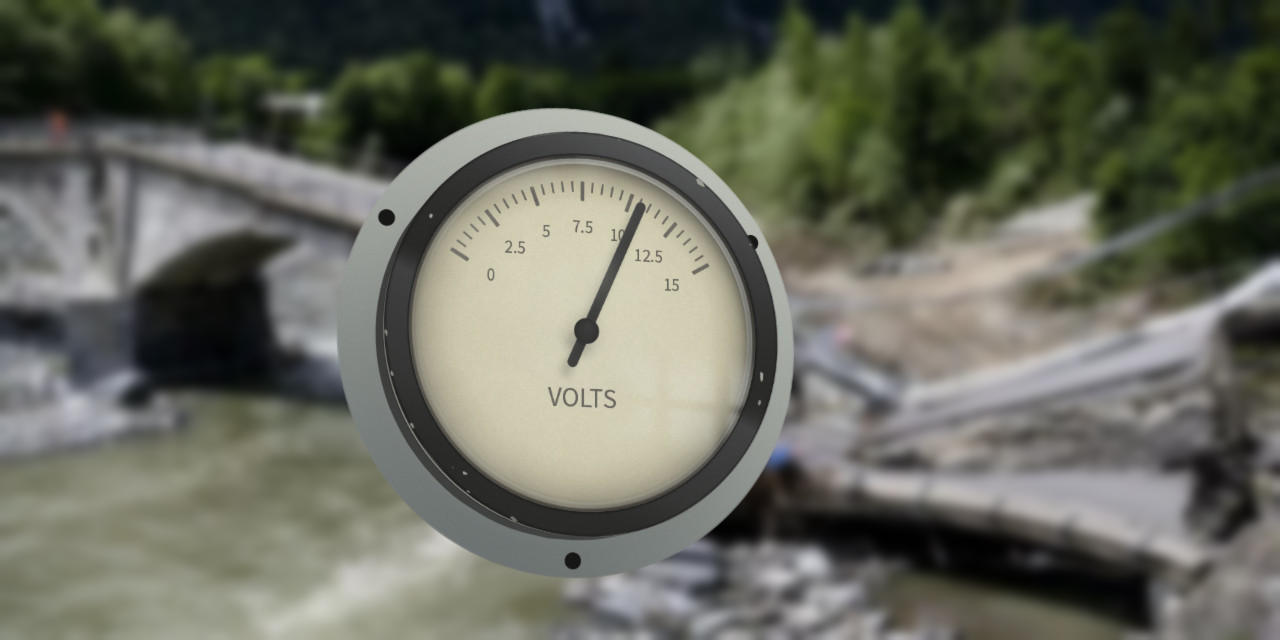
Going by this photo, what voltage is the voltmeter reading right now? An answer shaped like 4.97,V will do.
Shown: 10.5,V
